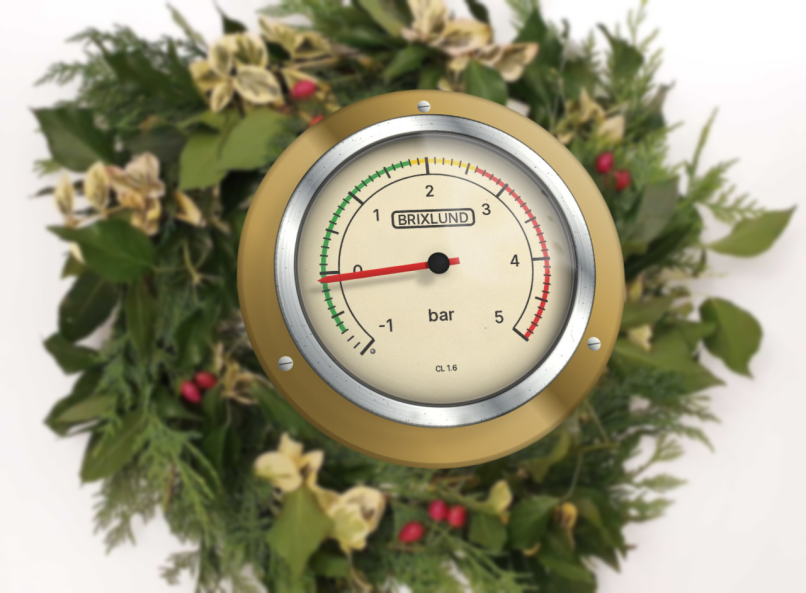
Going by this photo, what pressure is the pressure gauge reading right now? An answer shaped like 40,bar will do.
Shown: -0.1,bar
